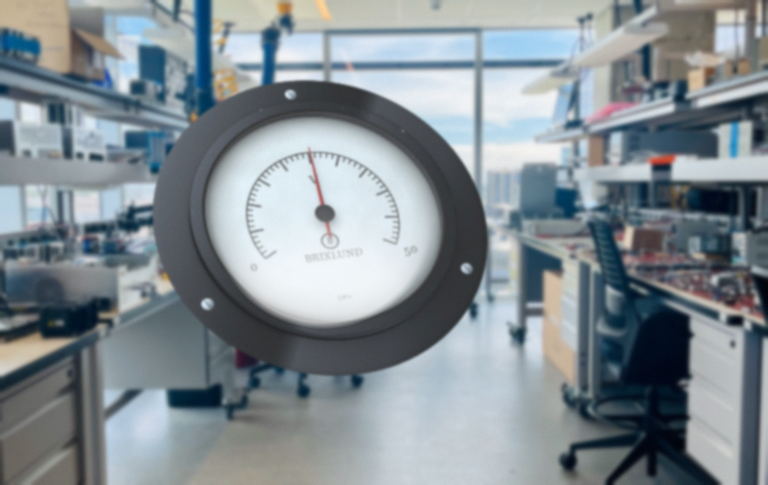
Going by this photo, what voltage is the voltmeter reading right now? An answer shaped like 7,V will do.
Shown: 25,V
